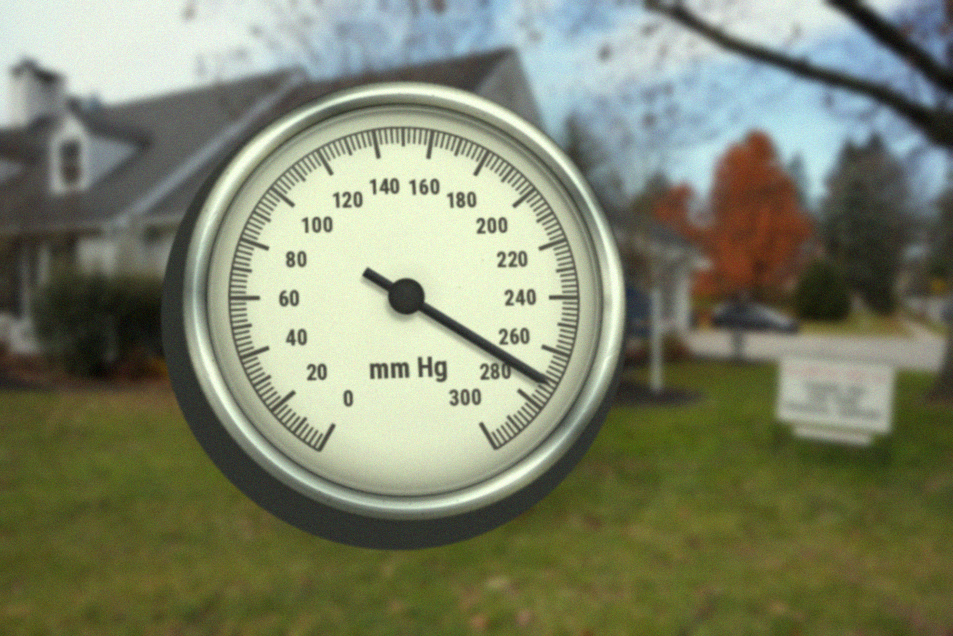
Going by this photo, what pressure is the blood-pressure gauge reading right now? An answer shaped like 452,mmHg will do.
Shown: 272,mmHg
